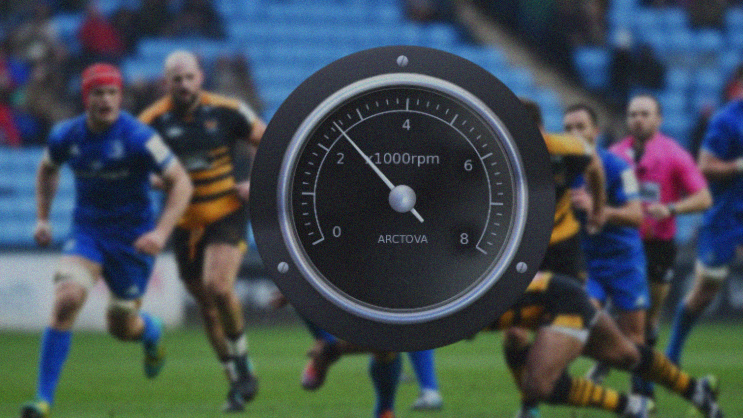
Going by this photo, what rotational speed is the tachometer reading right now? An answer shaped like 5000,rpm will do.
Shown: 2500,rpm
